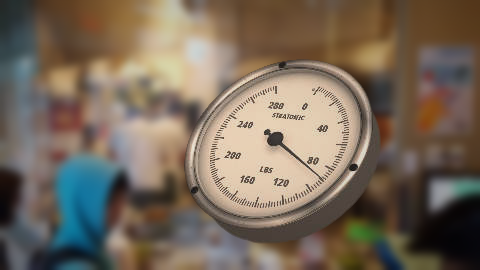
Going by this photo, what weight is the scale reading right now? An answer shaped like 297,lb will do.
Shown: 90,lb
